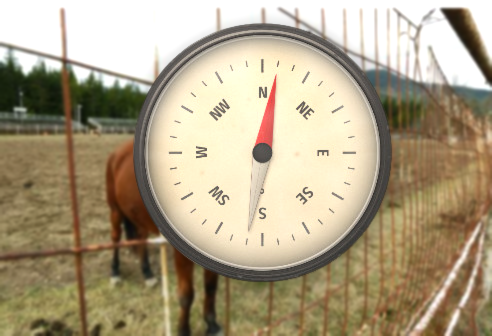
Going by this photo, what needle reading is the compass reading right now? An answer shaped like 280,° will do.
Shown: 10,°
